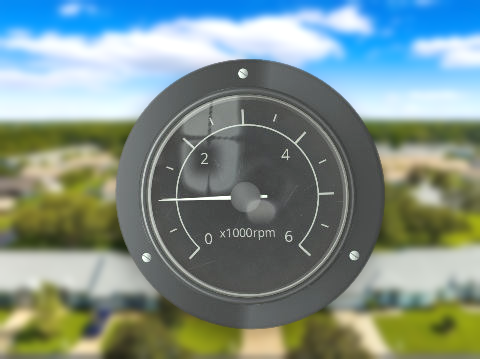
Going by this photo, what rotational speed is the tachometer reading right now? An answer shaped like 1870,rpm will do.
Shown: 1000,rpm
